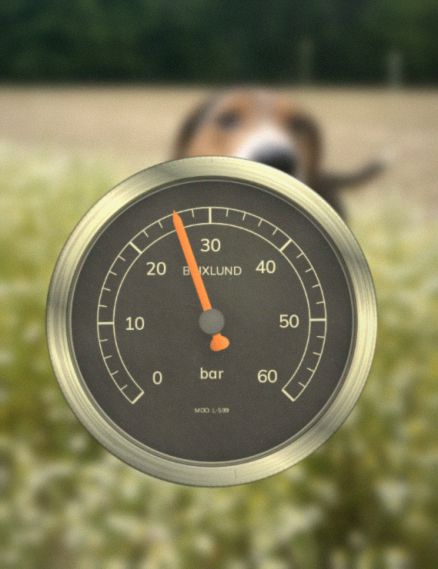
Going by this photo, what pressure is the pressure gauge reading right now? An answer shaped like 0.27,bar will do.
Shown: 26,bar
